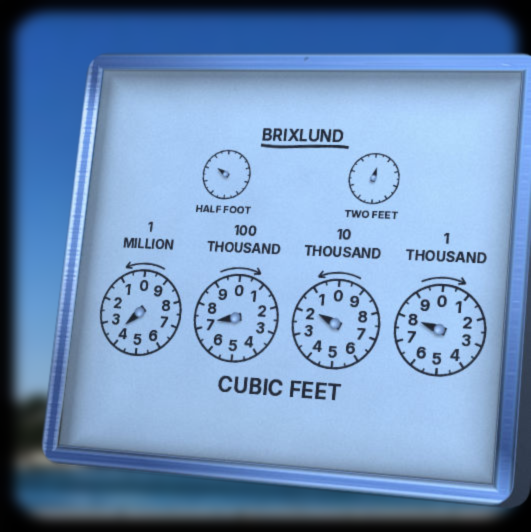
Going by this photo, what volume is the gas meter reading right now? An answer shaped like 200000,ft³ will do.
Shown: 371800,ft³
